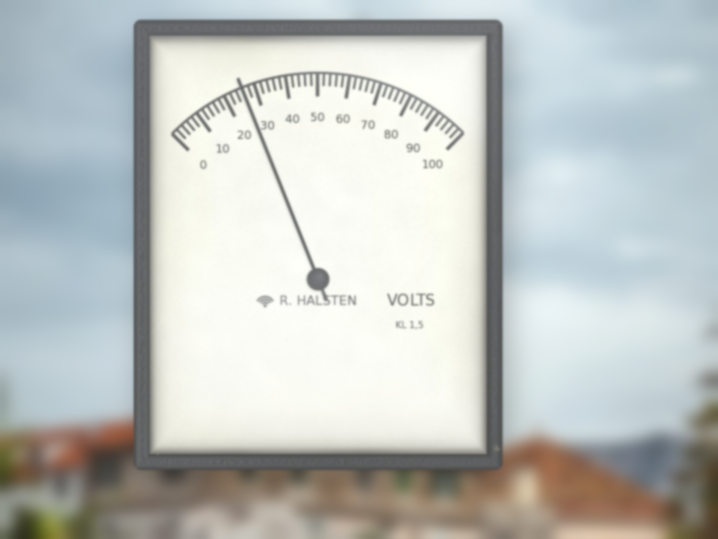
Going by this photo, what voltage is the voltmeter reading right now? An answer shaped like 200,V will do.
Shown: 26,V
